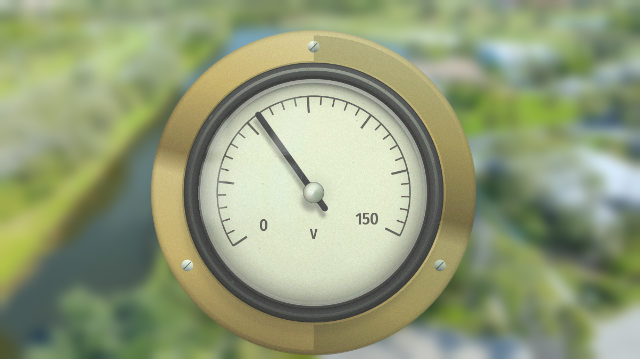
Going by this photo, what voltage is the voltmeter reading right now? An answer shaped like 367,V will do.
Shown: 55,V
